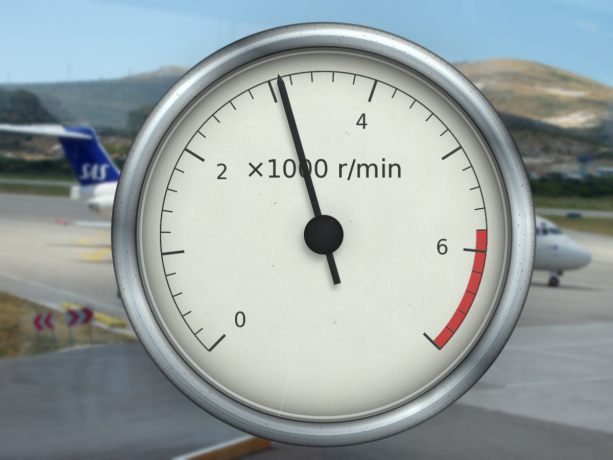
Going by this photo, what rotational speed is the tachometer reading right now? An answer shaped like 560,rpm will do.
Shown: 3100,rpm
